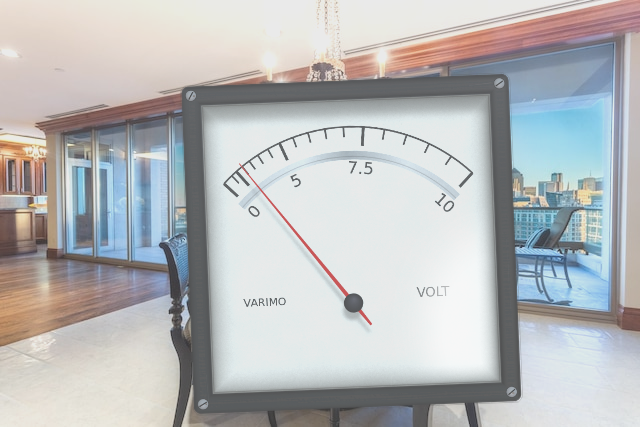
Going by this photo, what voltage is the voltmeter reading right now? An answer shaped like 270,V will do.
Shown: 3,V
